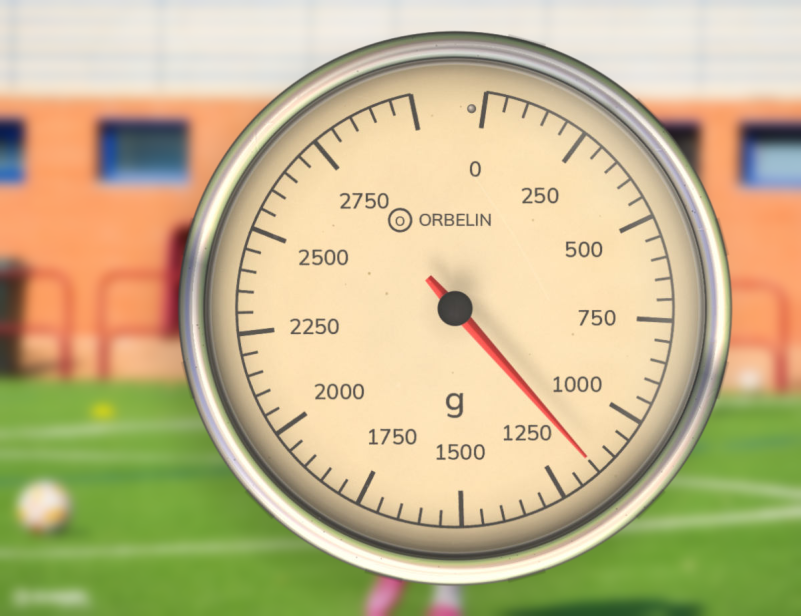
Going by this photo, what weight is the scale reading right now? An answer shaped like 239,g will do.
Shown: 1150,g
